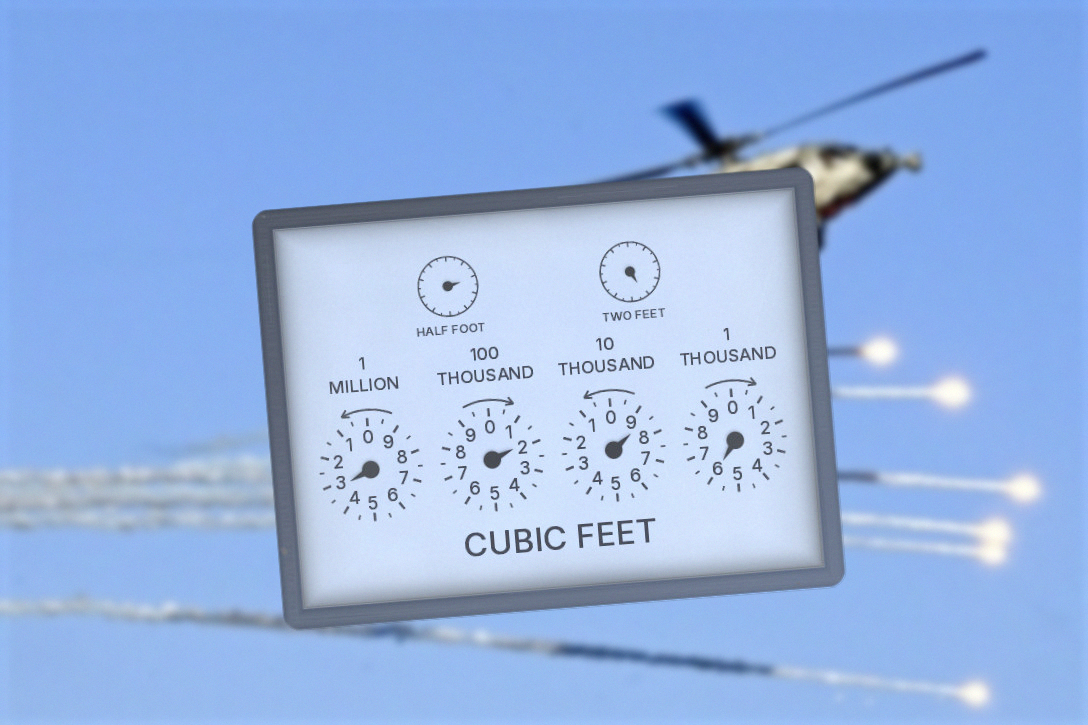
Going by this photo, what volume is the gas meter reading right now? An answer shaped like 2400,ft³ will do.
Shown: 318600,ft³
